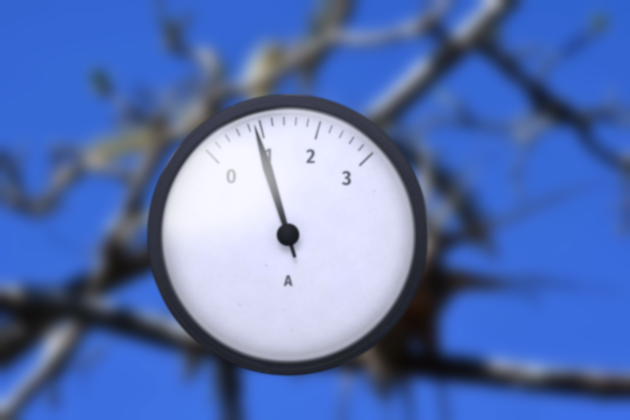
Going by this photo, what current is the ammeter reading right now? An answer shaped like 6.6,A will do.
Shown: 0.9,A
